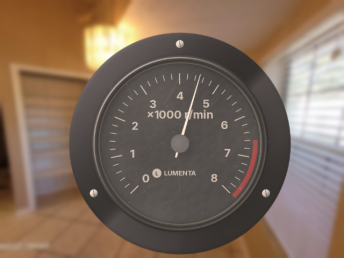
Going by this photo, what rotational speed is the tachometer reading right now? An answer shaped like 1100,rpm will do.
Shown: 4500,rpm
